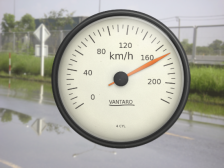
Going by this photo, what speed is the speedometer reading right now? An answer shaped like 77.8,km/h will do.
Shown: 170,km/h
